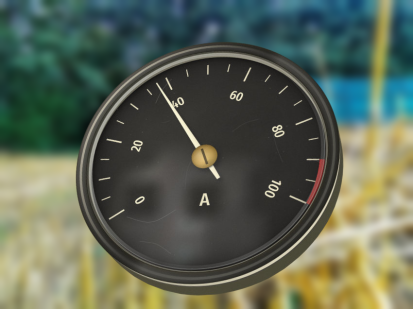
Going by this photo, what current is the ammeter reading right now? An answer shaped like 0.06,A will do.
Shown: 37.5,A
